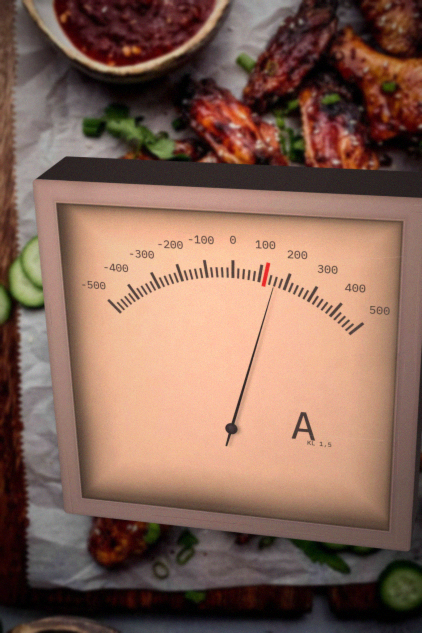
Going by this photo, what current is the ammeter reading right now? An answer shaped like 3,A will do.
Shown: 160,A
